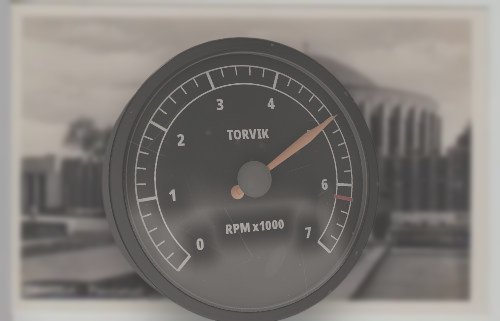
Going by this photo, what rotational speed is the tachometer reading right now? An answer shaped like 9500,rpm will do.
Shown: 5000,rpm
